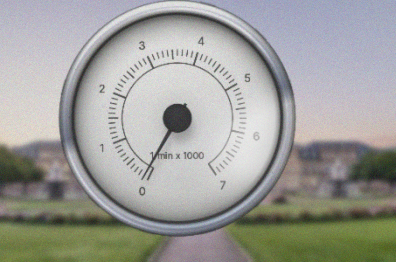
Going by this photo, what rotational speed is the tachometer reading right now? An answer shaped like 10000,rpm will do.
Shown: 100,rpm
